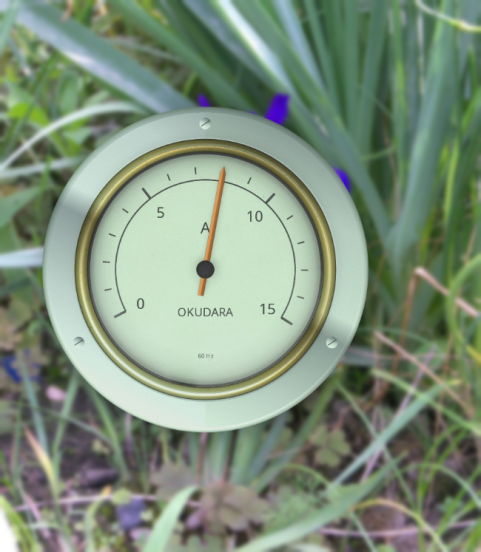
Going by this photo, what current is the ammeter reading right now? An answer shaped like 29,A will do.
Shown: 8,A
